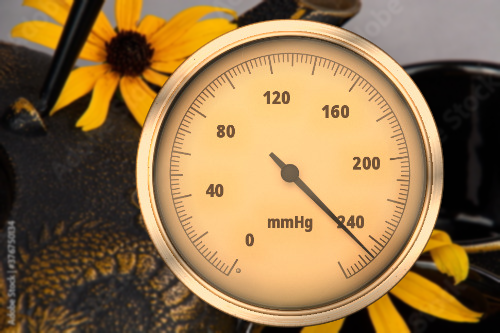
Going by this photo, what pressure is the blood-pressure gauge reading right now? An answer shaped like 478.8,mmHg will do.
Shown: 246,mmHg
